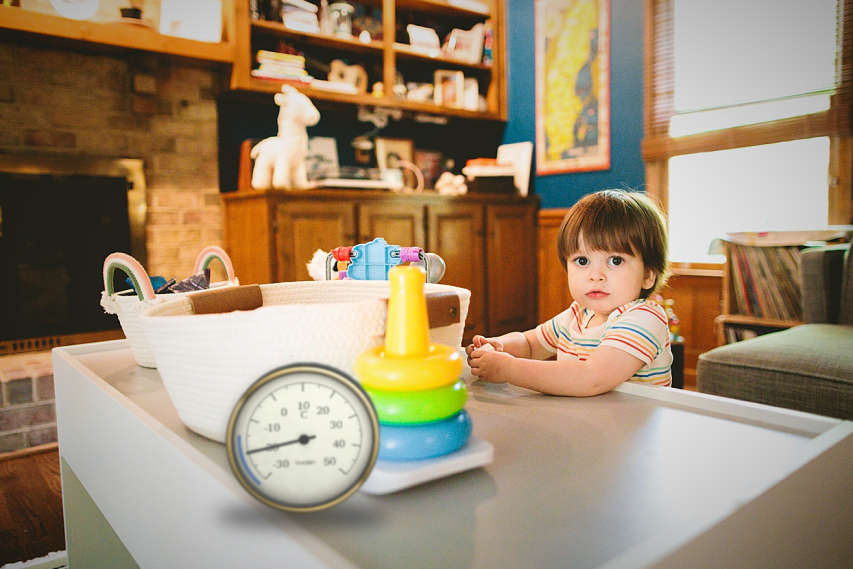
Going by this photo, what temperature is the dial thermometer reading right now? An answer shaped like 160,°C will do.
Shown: -20,°C
